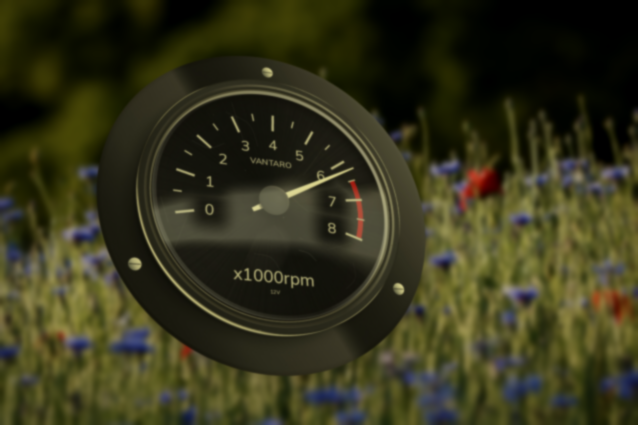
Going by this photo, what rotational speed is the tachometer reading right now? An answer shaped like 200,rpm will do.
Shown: 6250,rpm
